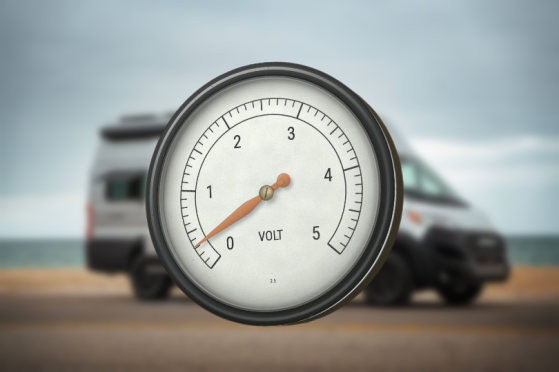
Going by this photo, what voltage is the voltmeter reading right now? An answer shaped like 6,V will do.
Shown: 0.3,V
